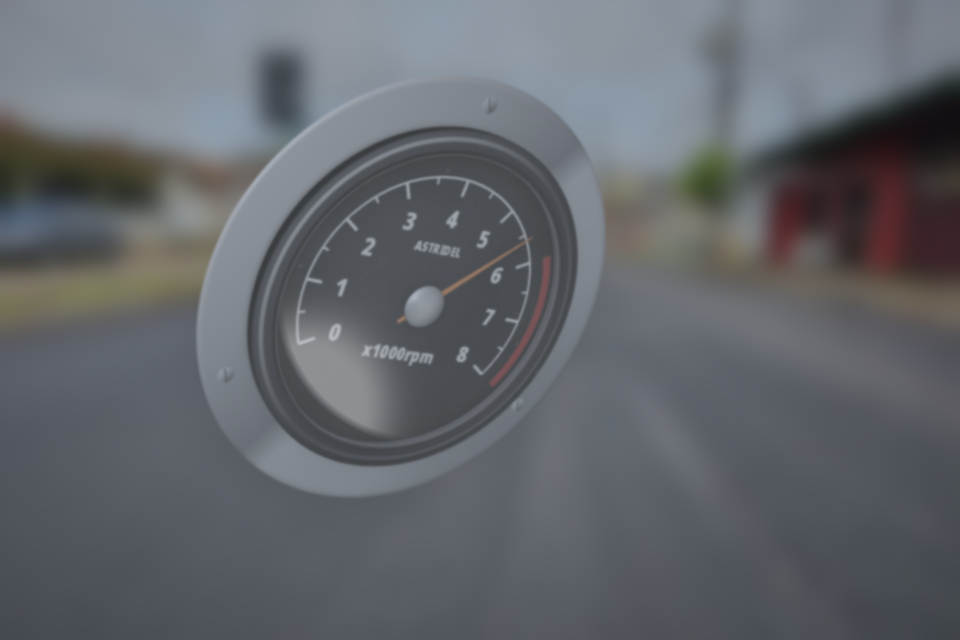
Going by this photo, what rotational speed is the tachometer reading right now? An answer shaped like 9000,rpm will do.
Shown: 5500,rpm
